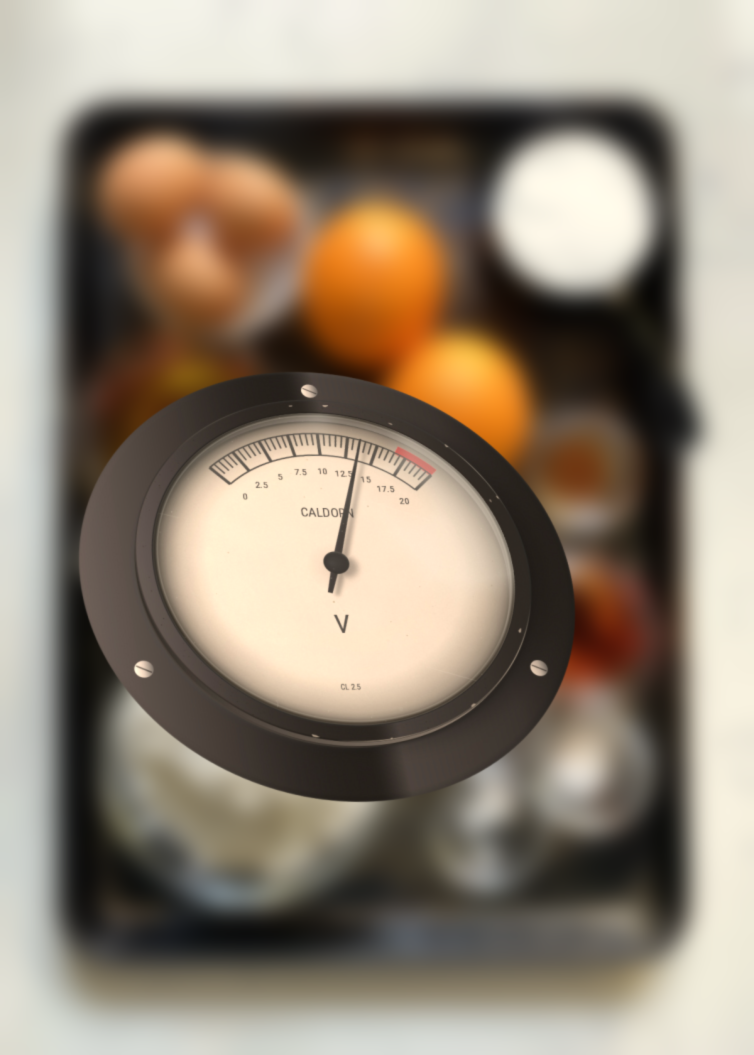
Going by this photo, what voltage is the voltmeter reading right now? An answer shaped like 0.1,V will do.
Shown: 13.5,V
